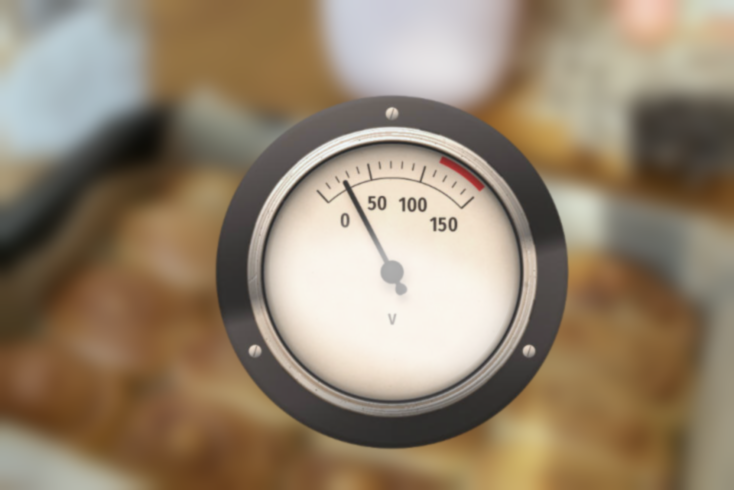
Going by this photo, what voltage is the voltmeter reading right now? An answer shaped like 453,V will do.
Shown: 25,V
